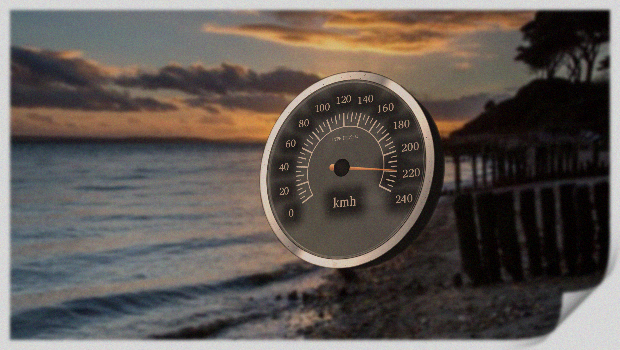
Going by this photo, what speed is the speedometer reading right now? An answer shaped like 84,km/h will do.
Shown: 220,km/h
